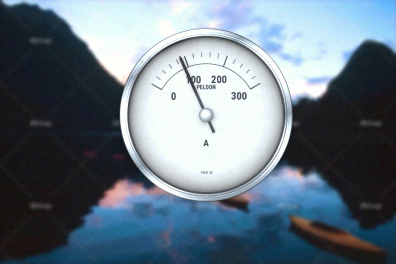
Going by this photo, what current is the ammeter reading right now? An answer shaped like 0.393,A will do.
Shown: 90,A
